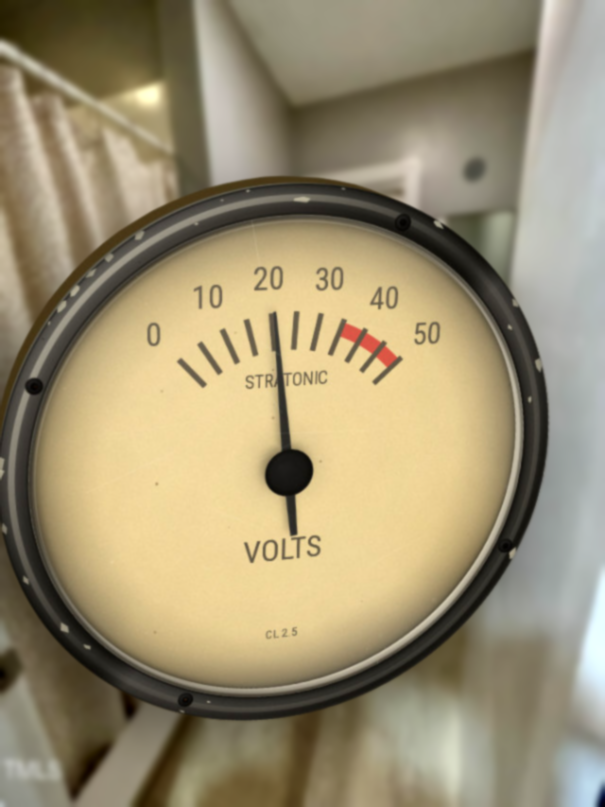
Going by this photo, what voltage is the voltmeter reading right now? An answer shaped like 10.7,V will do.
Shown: 20,V
